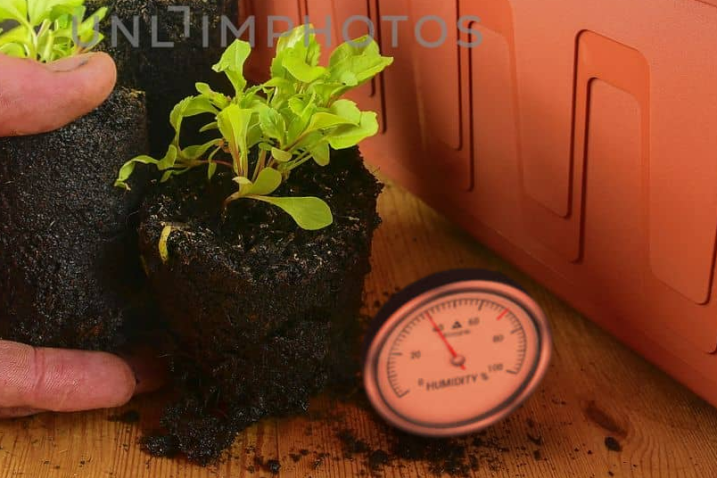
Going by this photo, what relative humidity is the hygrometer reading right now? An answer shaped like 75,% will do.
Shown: 40,%
